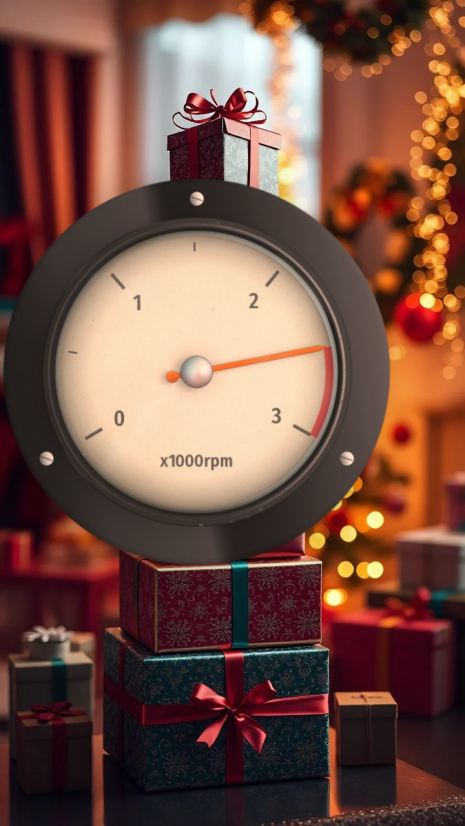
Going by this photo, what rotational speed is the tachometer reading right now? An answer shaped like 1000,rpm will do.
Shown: 2500,rpm
